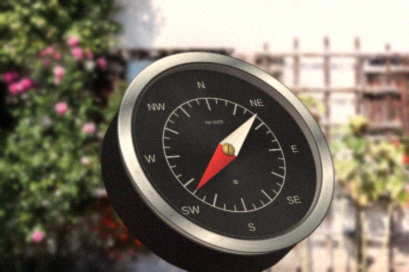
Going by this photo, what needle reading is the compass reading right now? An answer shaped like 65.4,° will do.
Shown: 230,°
